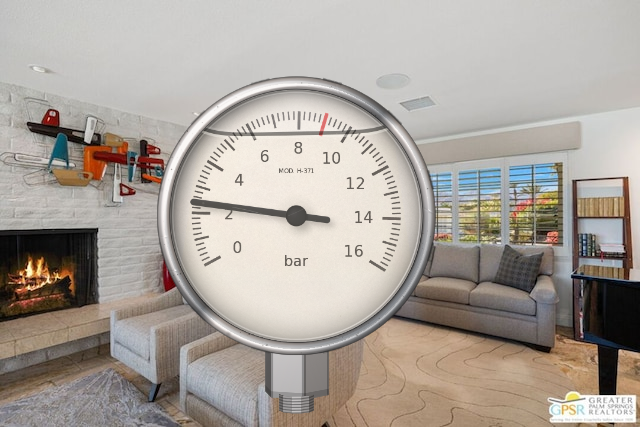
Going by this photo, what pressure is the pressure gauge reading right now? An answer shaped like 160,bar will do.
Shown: 2.4,bar
